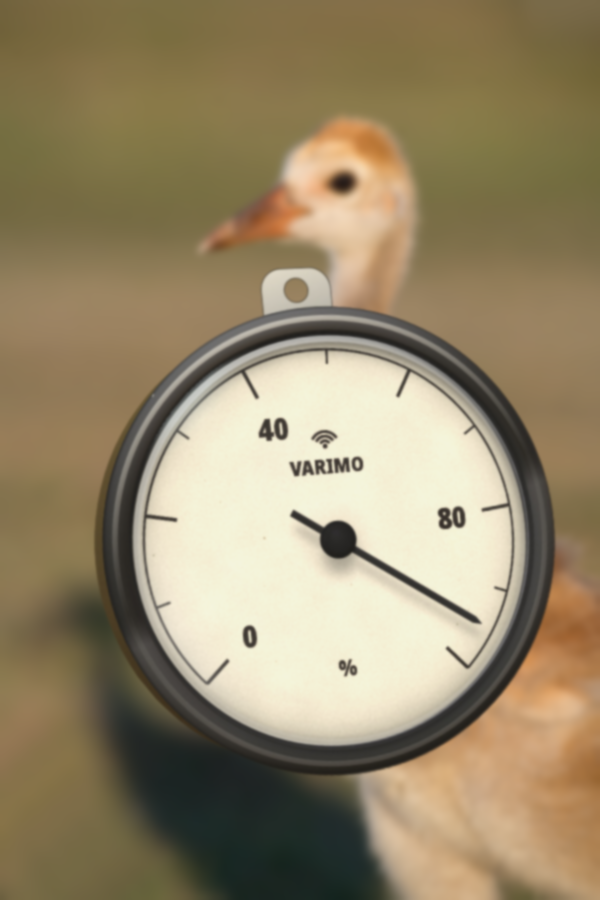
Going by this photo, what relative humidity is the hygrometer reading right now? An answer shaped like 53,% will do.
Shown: 95,%
